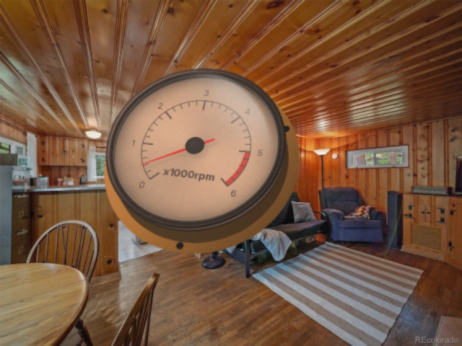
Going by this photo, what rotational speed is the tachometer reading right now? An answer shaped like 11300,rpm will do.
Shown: 400,rpm
